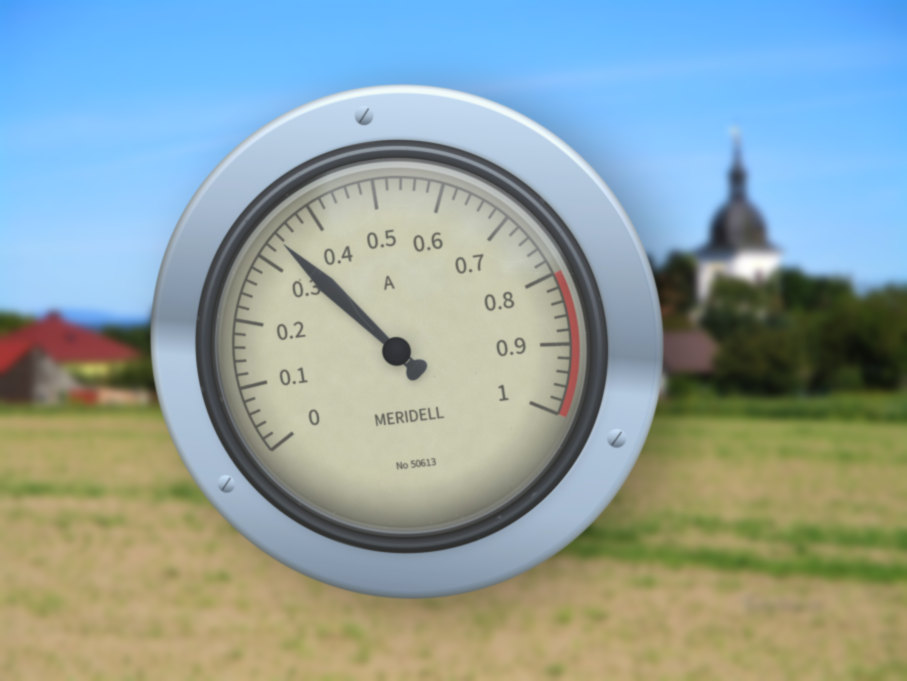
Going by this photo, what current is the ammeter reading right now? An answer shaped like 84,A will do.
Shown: 0.34,A
